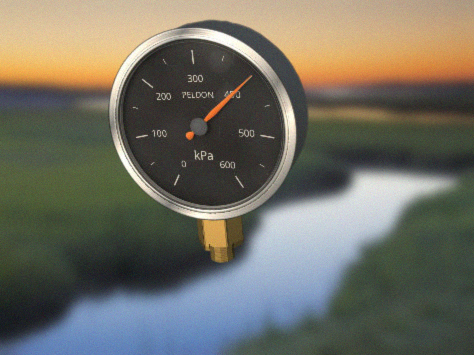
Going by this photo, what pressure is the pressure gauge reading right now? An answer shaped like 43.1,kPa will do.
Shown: 400,kPa
